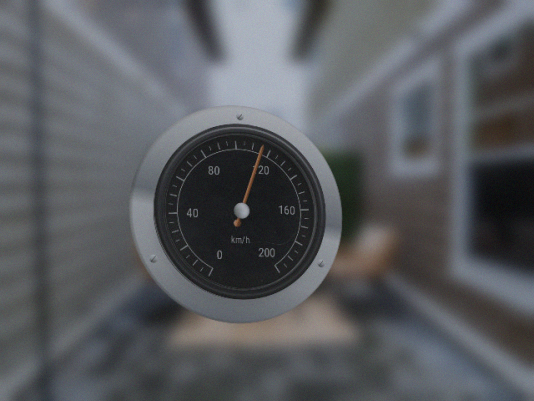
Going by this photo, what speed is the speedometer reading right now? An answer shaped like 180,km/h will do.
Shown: 115,km/h
